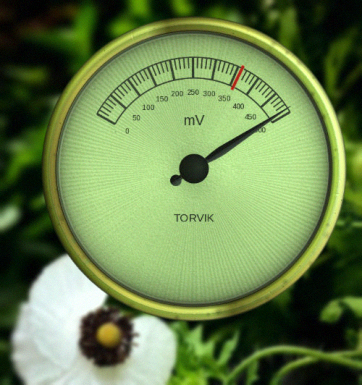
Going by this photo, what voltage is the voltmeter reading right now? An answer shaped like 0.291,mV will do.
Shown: 490,mV
